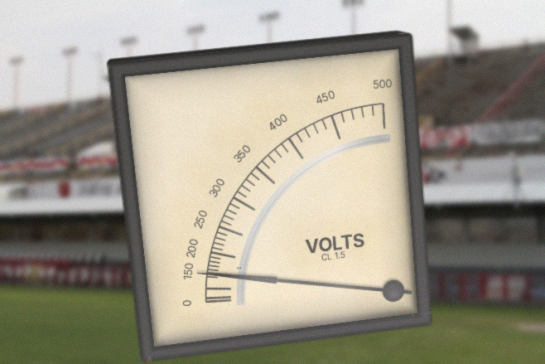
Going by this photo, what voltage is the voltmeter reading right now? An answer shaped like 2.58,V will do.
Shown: 150,V
